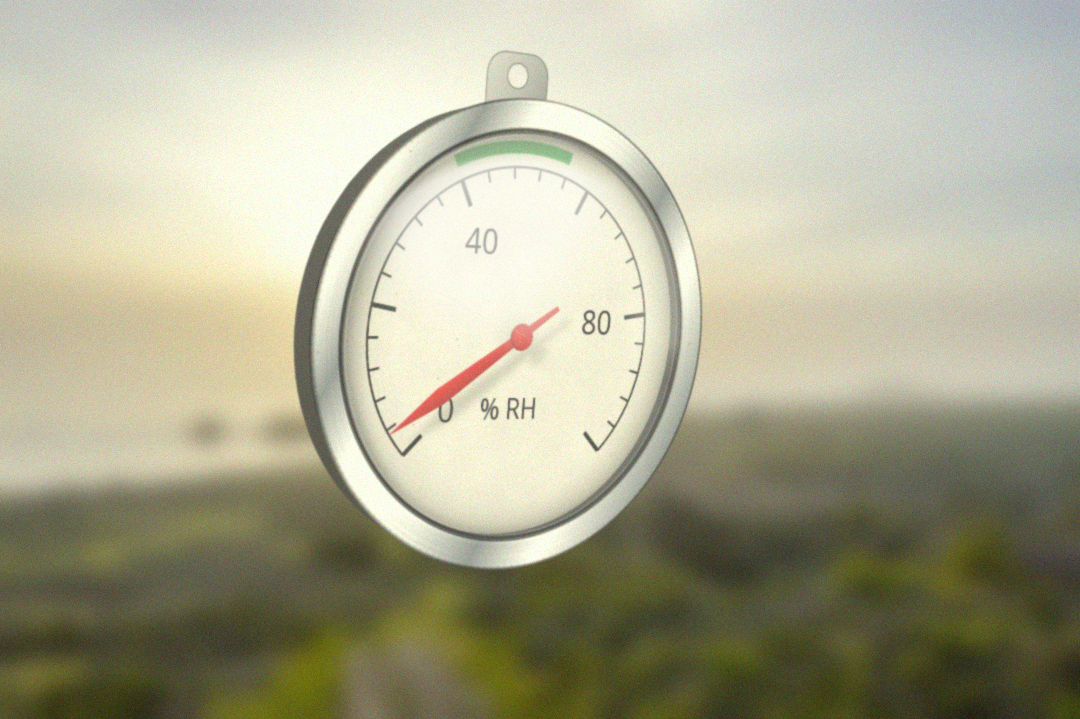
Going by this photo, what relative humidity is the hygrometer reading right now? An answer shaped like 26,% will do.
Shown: 4,%
